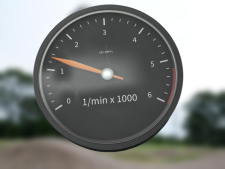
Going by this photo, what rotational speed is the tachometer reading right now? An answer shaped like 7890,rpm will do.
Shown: 1300,rpm
